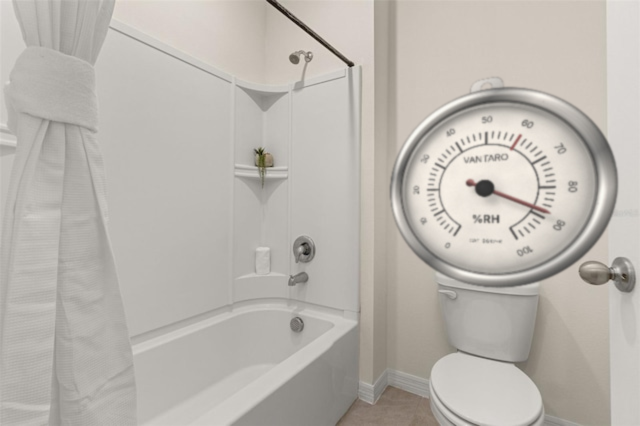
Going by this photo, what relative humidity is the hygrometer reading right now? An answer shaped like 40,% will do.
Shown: 88,%
